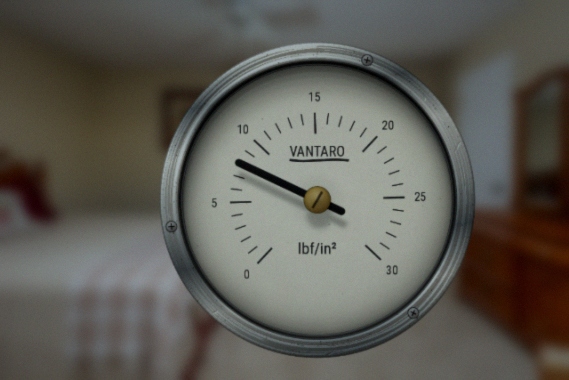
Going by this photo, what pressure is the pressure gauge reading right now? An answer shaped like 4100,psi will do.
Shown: 8,psi
